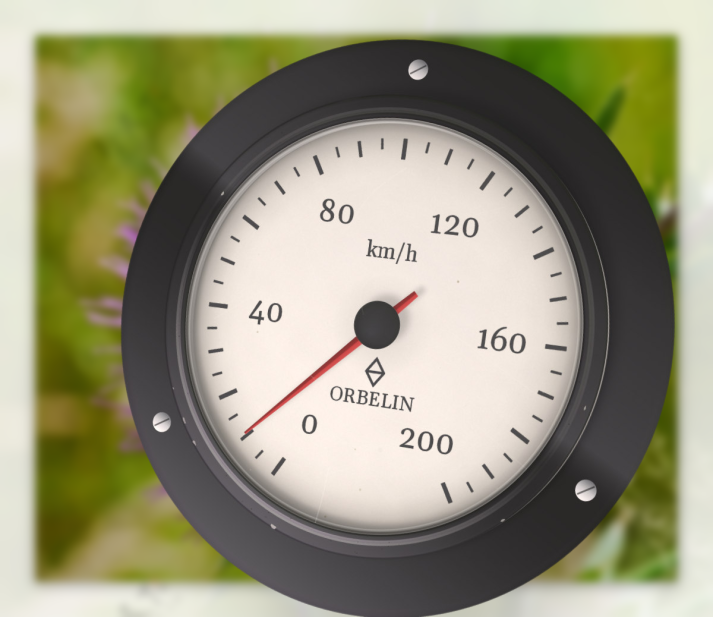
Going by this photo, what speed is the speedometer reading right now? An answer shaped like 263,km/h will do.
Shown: 10,km/h
